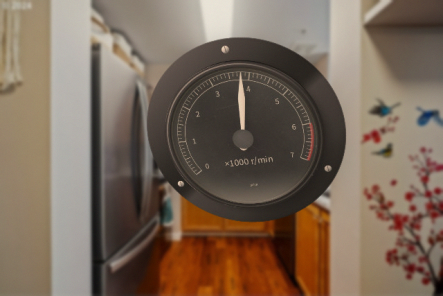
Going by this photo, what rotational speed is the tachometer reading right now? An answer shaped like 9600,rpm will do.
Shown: 3800,rpm
